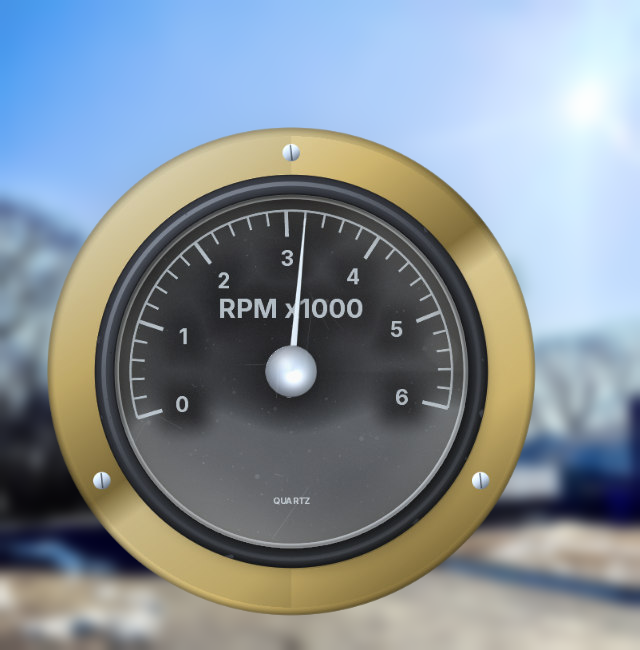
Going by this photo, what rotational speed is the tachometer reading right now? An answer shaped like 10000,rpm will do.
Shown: 3200,rpm
